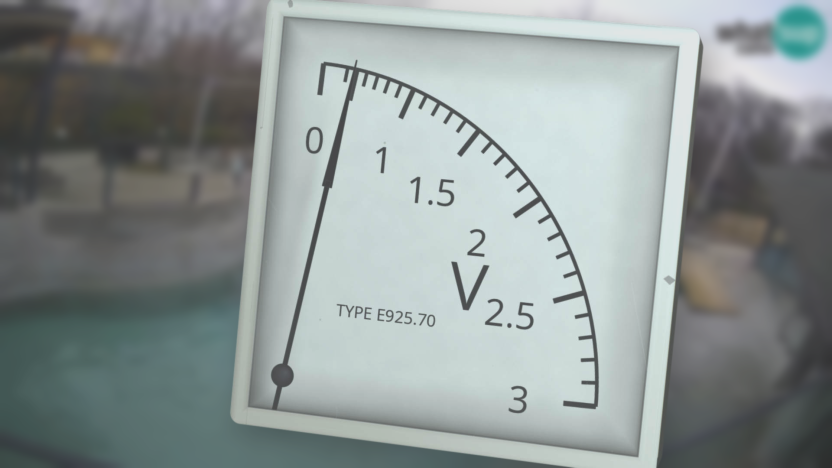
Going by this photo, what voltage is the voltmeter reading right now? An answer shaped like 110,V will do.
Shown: 0.5,V
